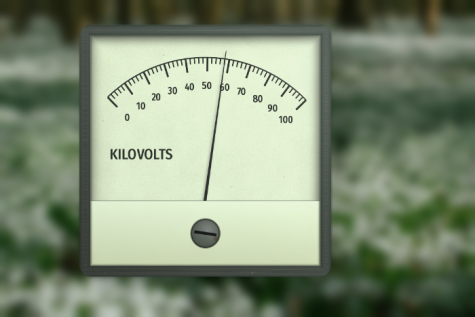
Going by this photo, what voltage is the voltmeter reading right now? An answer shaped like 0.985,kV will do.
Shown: 58,kV
